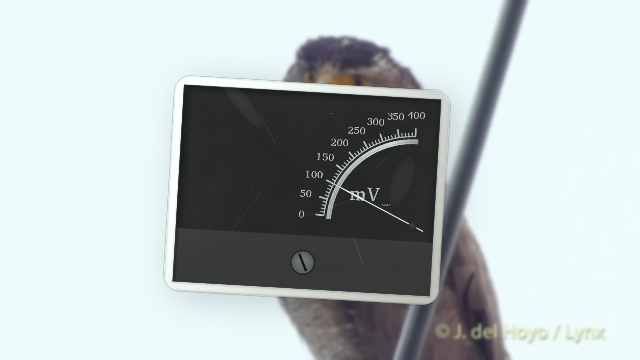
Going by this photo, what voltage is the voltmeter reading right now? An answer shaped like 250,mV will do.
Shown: 100,mV
